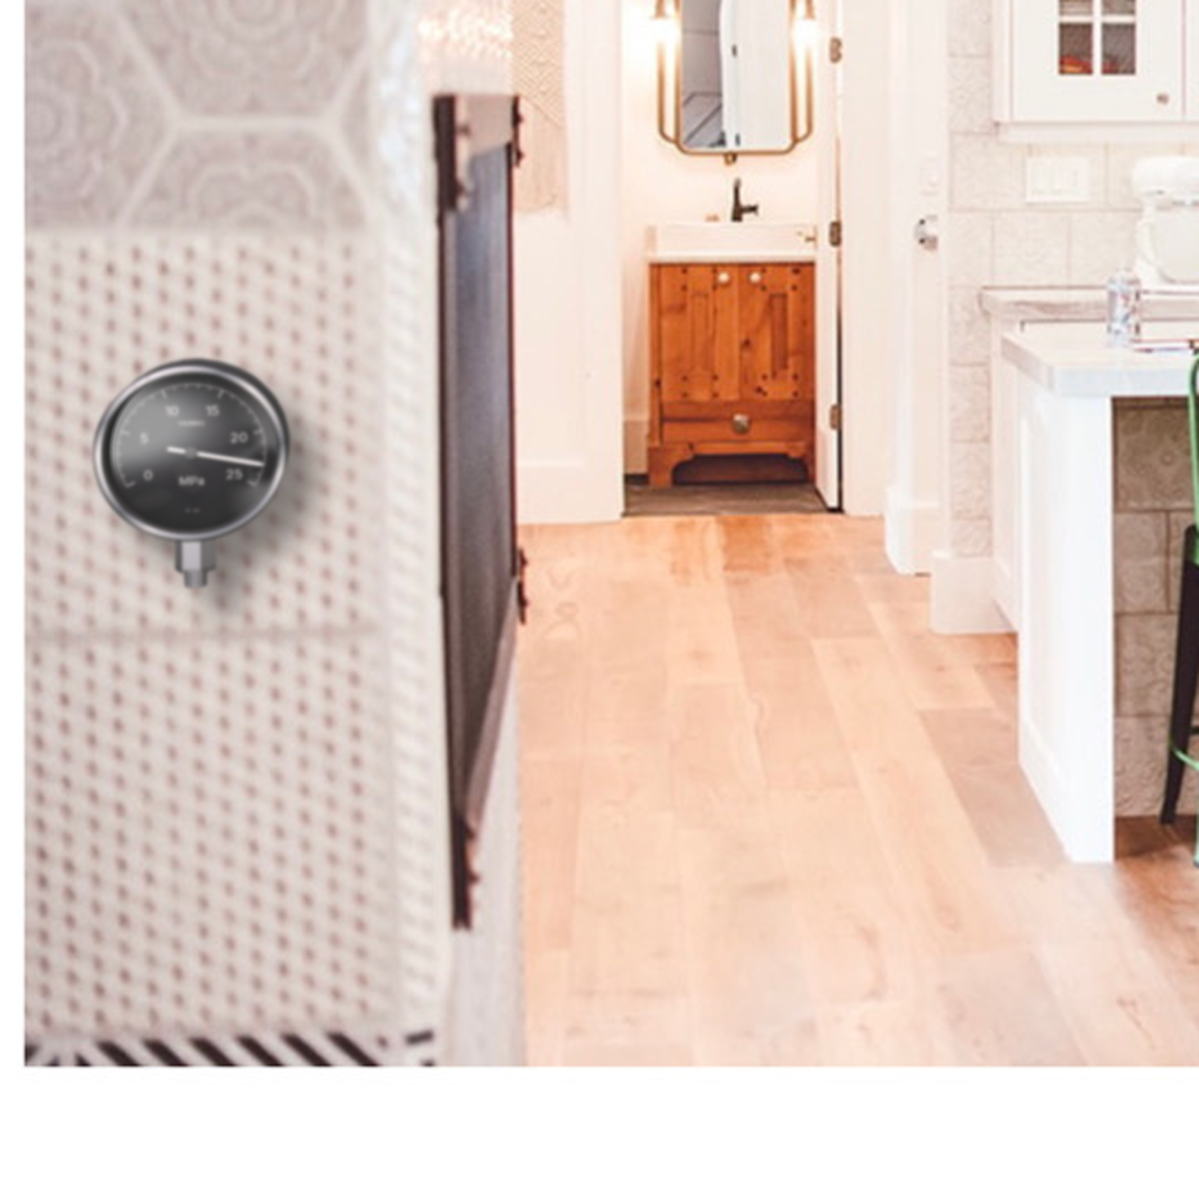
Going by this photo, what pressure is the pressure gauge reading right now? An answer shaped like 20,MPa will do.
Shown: 23,MPa
